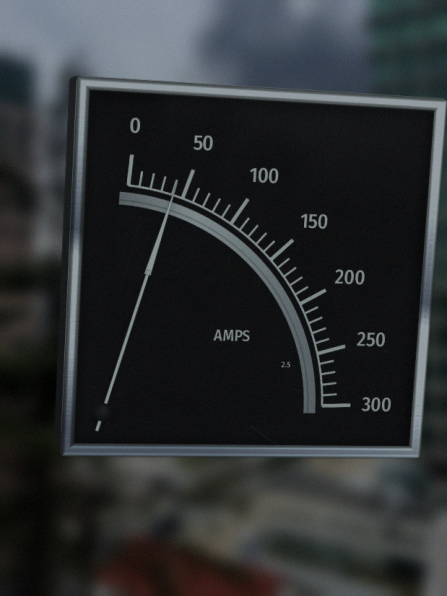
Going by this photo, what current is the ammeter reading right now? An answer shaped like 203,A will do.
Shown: 40,A
